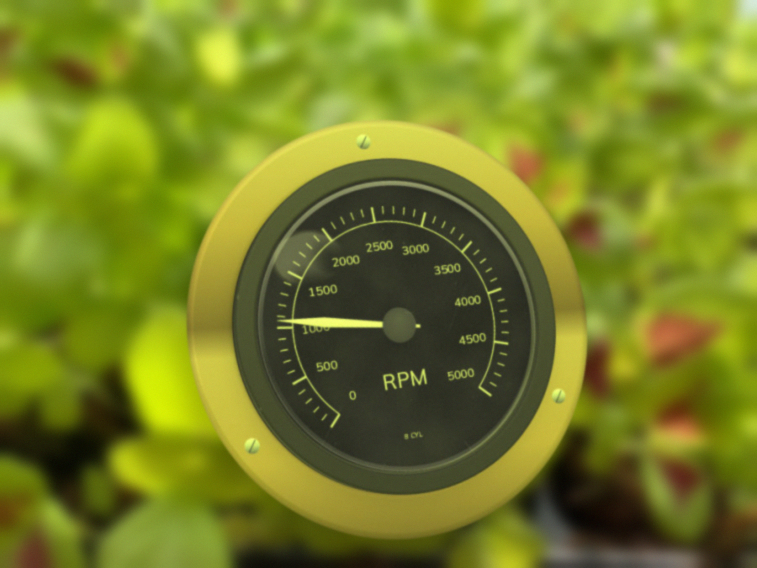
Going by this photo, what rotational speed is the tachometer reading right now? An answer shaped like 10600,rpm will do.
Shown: 1050,rpm
